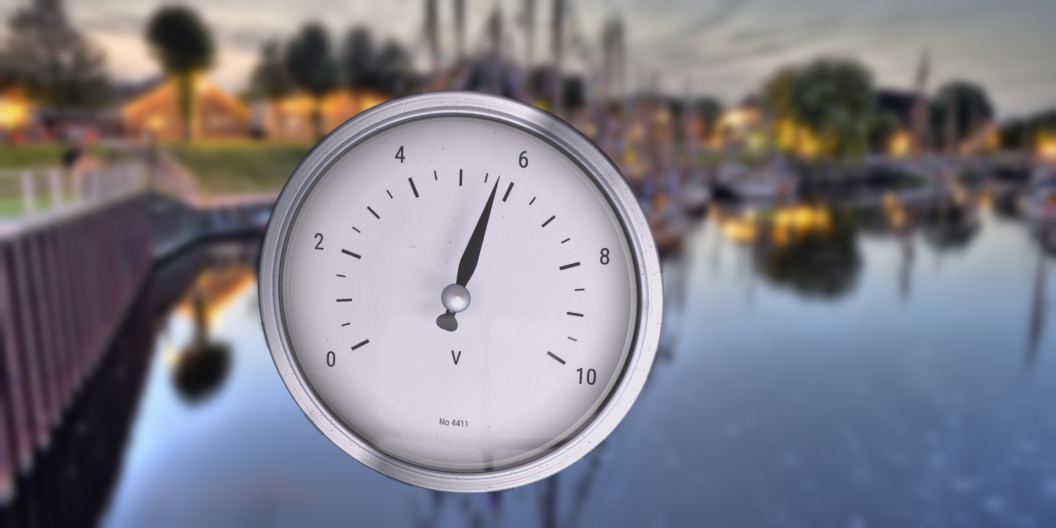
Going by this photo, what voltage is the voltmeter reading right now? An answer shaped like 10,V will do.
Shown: 5.75,V
